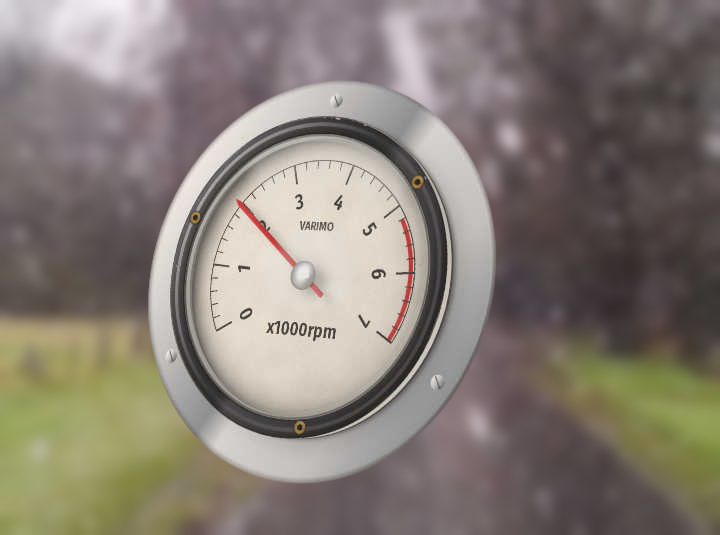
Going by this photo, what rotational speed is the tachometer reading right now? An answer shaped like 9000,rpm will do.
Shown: 2000,rpm
